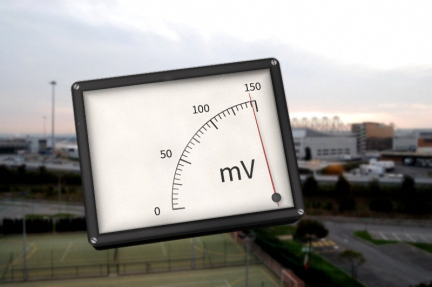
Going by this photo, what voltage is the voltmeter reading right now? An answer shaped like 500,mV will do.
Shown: 145,mV
